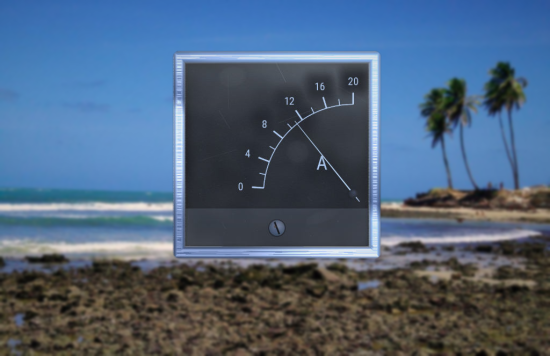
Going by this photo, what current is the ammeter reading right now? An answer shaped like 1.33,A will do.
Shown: 11,A
